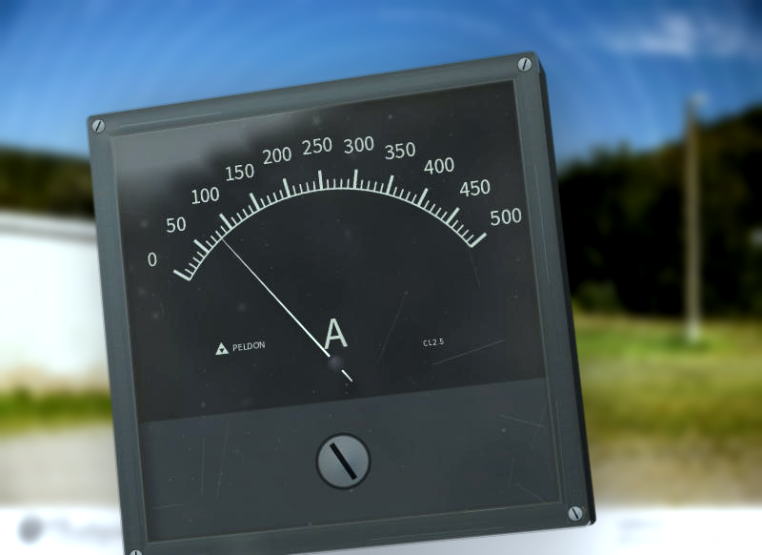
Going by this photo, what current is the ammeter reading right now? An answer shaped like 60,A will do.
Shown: 80,A
